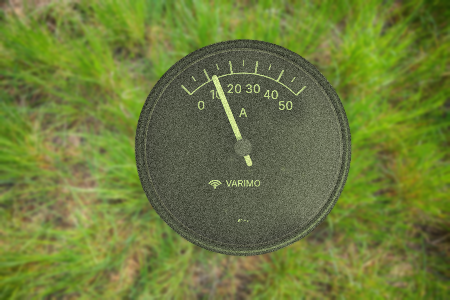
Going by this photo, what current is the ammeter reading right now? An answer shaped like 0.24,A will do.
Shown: 12.5,A
